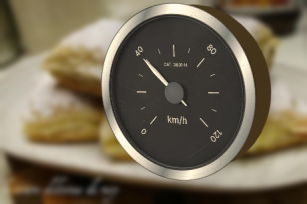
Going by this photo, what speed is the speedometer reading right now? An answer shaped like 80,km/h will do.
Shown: 40,km/h
